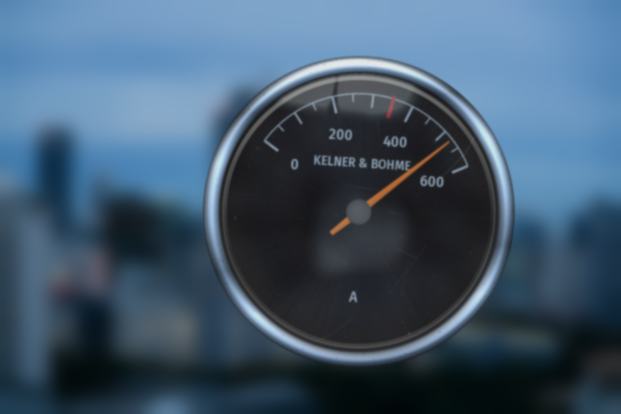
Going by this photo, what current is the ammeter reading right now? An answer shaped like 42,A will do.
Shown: 525,A
